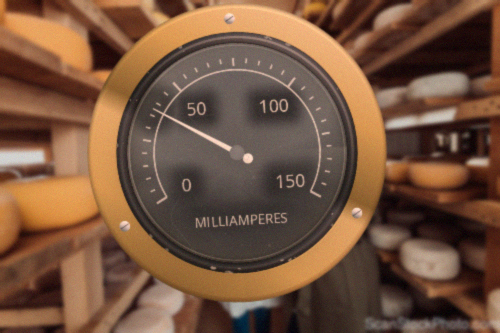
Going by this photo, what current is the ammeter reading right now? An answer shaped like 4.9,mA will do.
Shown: 37.5,mA
